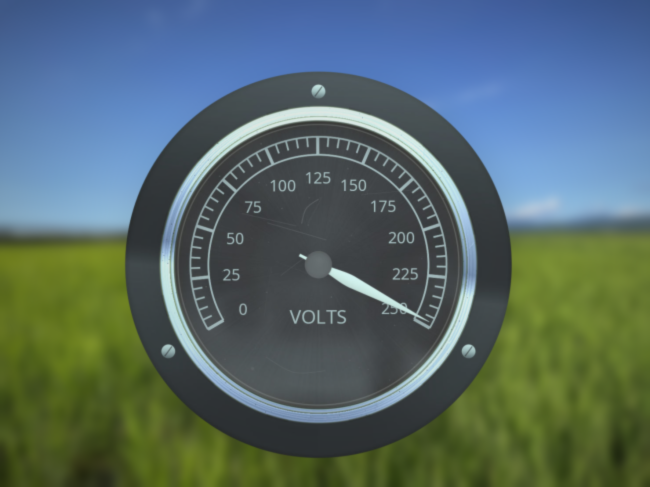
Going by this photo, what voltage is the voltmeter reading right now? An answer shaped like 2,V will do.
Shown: 247.5,V
